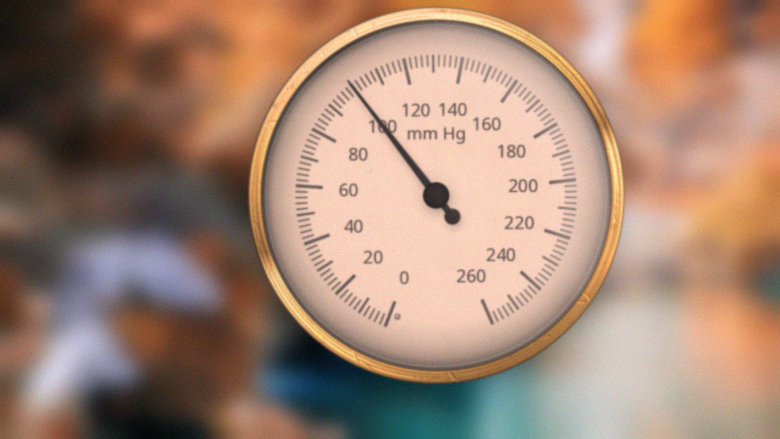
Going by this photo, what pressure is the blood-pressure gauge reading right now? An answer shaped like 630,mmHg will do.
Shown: 100,mmHg
